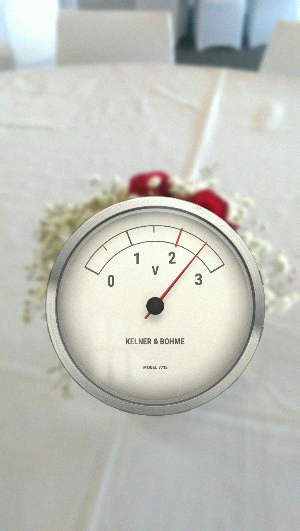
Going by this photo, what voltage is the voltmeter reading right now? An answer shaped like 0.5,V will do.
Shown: 2.5,V
